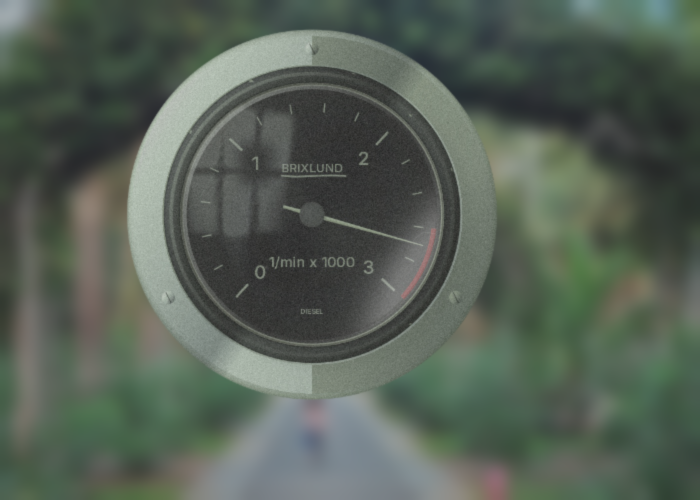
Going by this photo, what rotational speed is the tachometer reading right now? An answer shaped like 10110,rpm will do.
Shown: 2700,rpm
